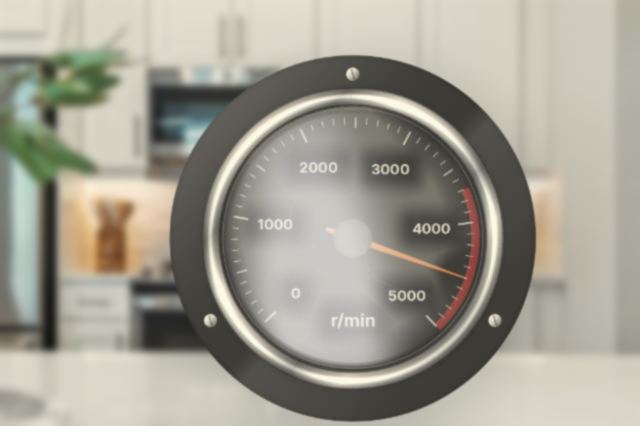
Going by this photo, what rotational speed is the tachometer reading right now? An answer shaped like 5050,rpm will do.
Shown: 4500,rpm
